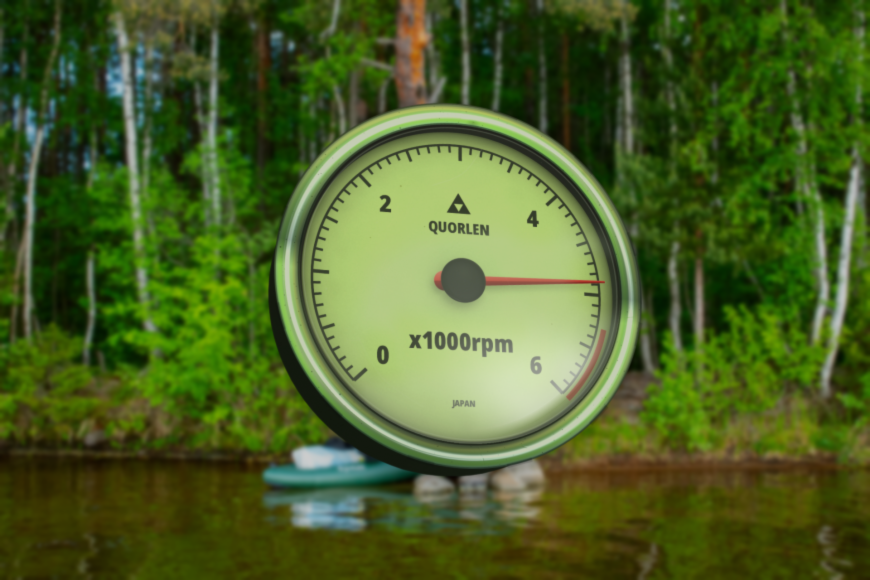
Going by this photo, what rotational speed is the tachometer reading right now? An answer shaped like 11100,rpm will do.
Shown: 4900,rpm
